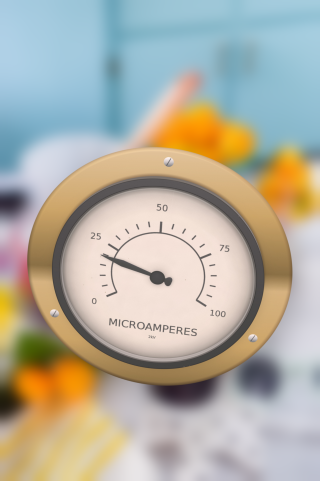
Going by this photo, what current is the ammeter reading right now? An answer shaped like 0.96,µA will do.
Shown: 20,µA
